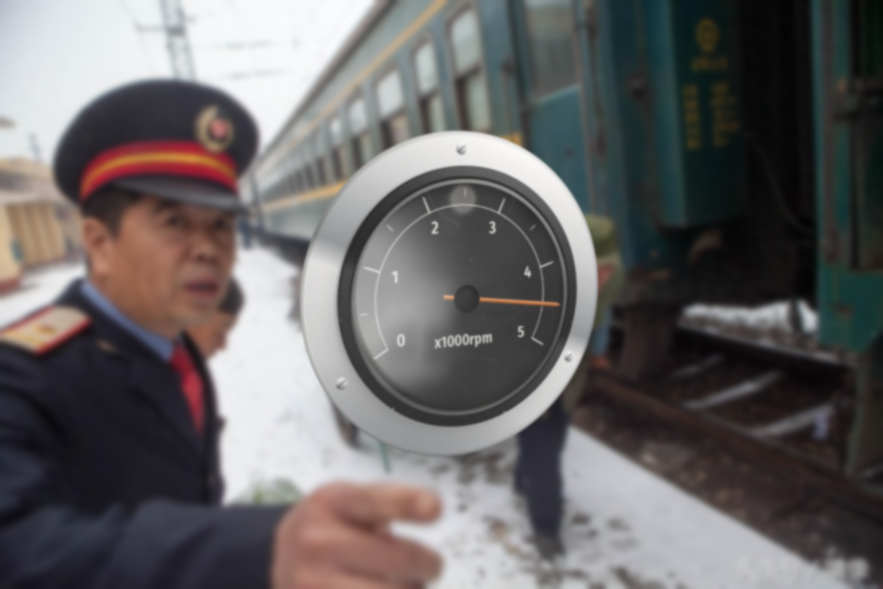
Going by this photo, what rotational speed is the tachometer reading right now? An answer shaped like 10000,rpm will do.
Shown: 4500,rpm
